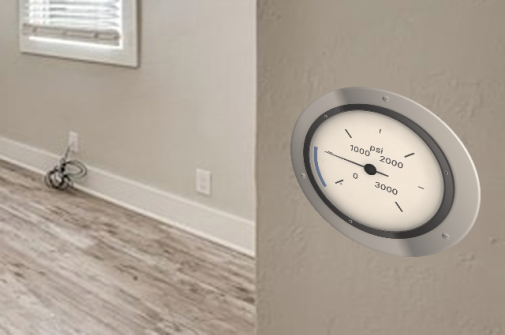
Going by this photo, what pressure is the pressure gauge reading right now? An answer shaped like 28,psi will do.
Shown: 500,psi
